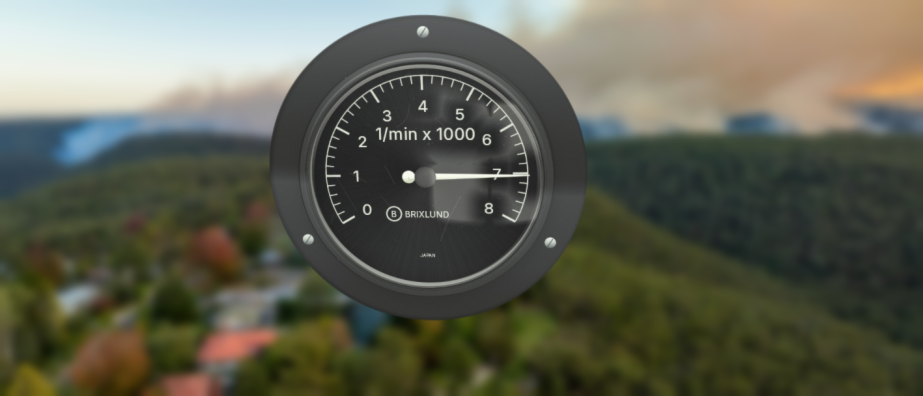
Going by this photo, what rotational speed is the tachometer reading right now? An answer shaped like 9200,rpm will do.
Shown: 7000,rpm
